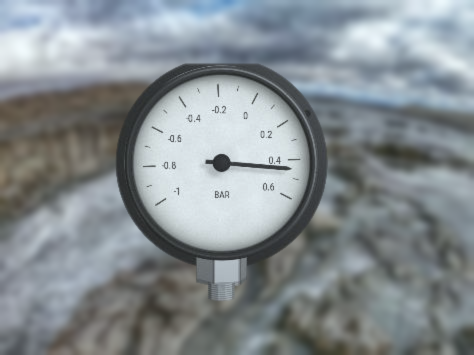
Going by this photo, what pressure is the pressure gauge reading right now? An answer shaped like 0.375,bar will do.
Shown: 0.45,bar
